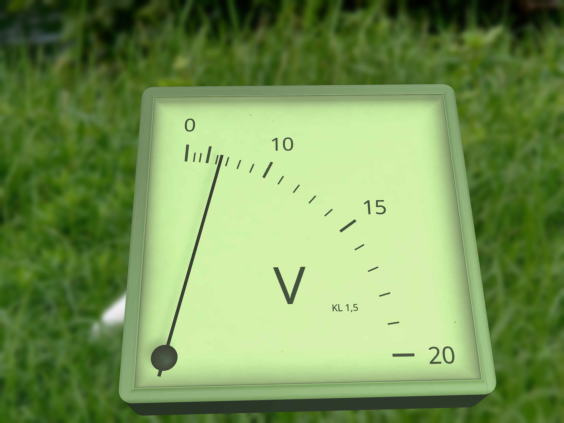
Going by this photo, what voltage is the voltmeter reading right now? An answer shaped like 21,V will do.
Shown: 6.5,V
